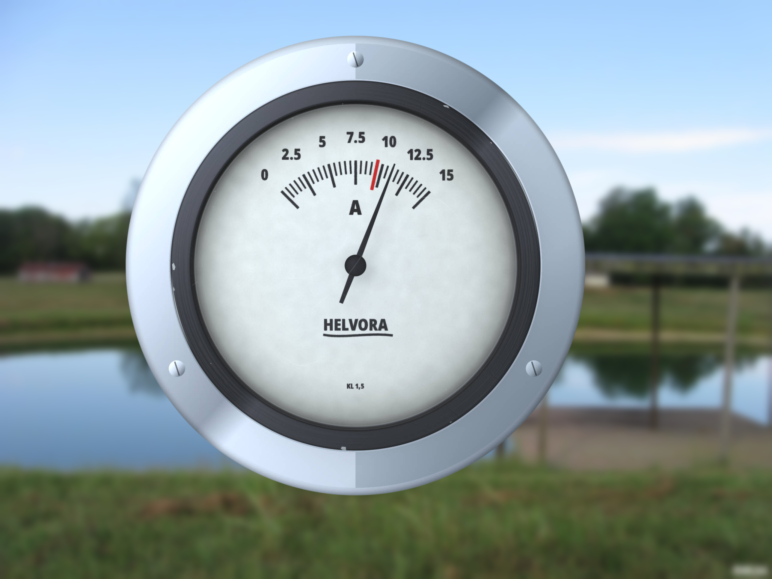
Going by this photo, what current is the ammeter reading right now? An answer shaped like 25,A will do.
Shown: 11,A
